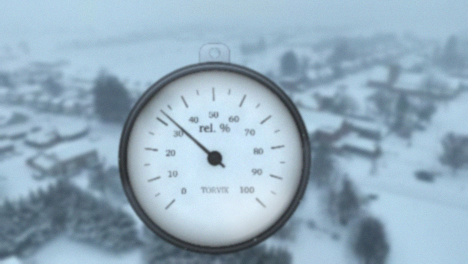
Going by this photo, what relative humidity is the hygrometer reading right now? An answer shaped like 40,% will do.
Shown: 32.5,%
